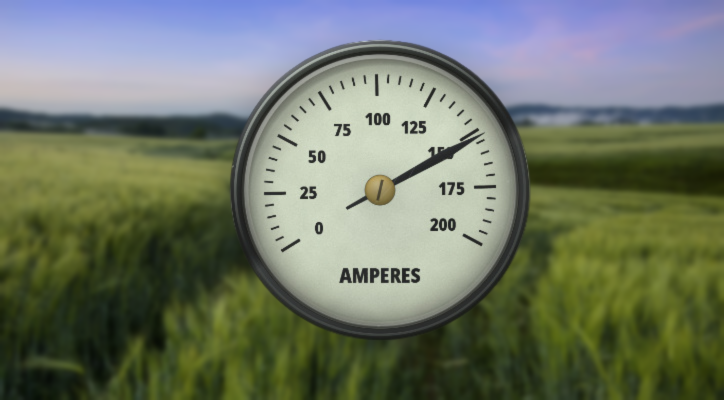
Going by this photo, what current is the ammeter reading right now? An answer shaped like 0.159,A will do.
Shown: 152.5,A
